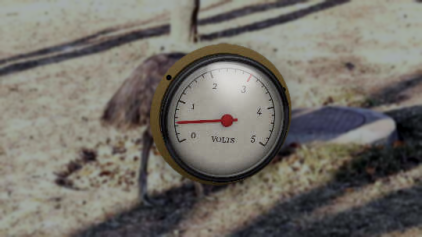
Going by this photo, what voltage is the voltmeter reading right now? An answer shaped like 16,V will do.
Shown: 0.5,V
